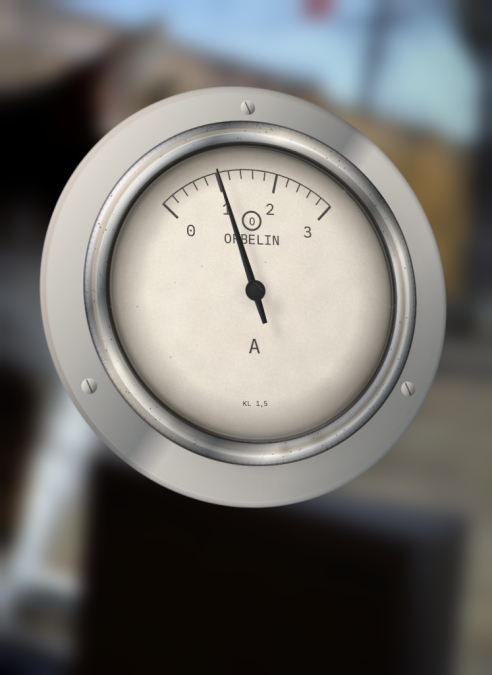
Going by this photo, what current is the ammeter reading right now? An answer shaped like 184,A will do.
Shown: 1,A
